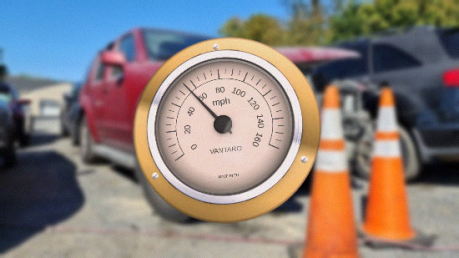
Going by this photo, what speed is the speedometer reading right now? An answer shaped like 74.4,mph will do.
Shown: 55,mph
